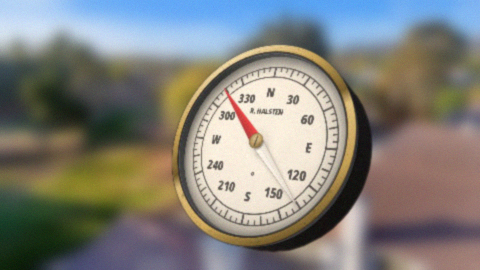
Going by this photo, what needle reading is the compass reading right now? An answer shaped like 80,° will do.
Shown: 315,°
